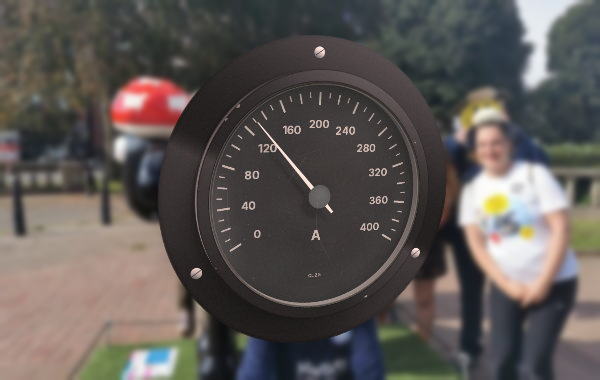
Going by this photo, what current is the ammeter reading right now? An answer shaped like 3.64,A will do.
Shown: 130,A
